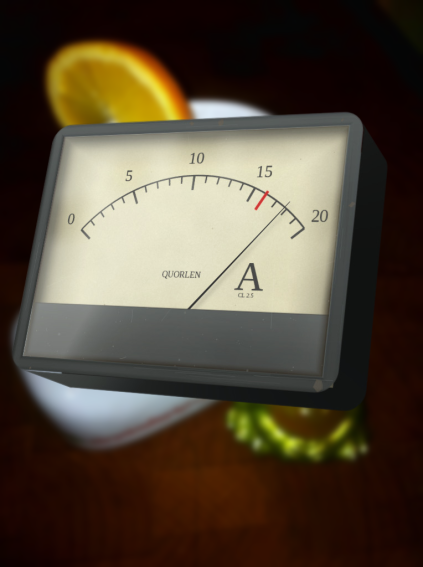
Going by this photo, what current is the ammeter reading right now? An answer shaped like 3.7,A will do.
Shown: 18,A
